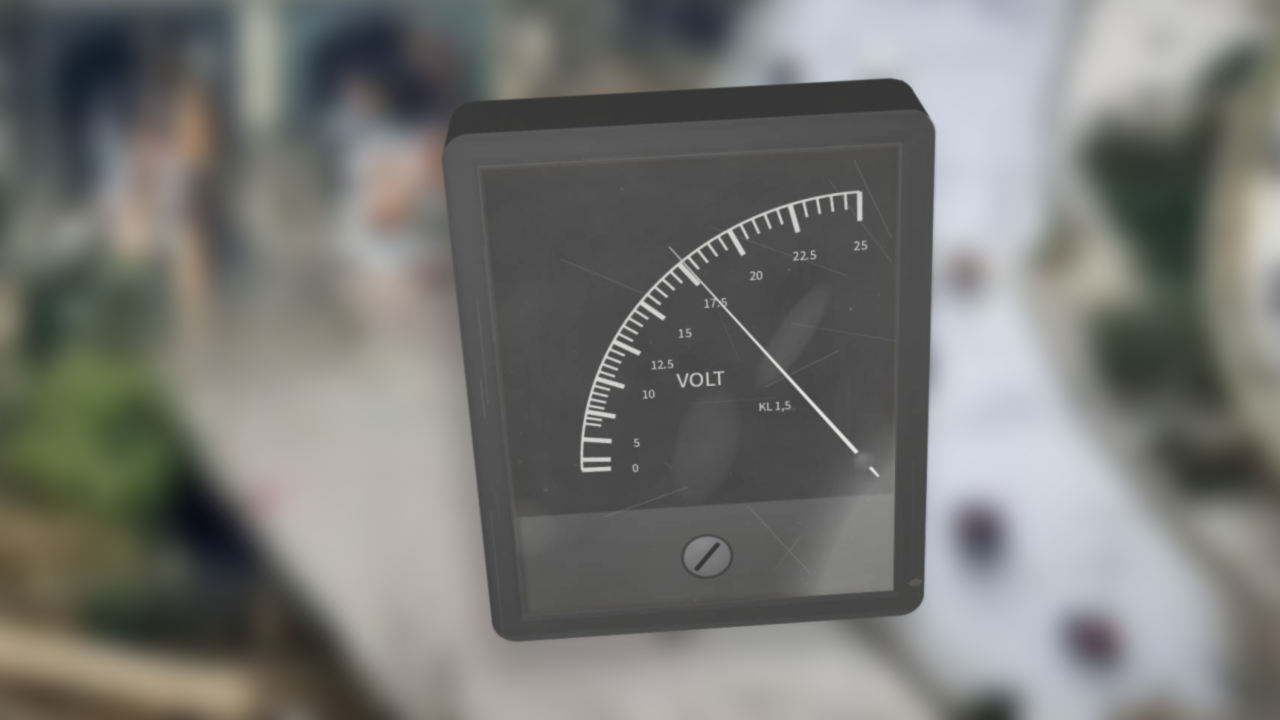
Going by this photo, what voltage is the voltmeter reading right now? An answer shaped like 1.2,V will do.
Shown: 17.75,V
